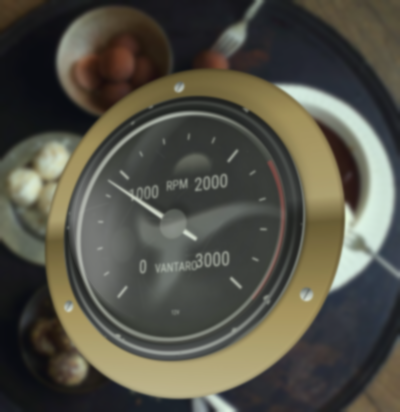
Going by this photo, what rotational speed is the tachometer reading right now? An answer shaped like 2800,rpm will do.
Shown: 900,rpm
